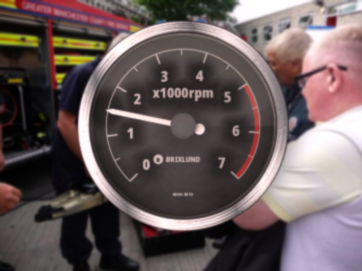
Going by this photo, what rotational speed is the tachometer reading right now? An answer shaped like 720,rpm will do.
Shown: 1500,rpm
